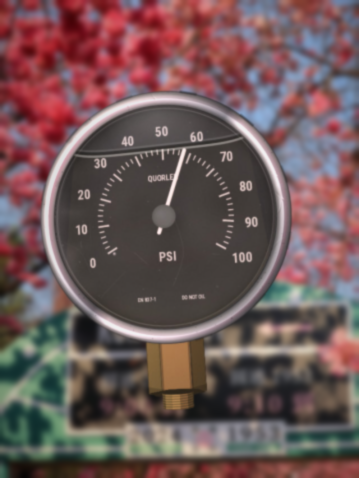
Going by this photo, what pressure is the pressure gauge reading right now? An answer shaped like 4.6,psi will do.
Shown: 58,psi
